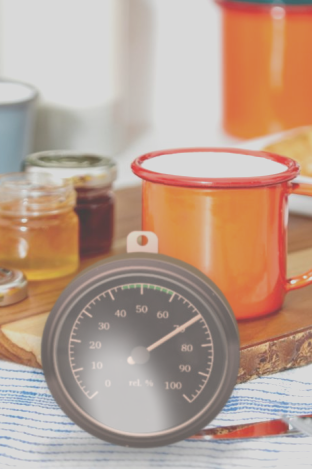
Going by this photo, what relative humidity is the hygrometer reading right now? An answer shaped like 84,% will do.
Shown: 70,%
